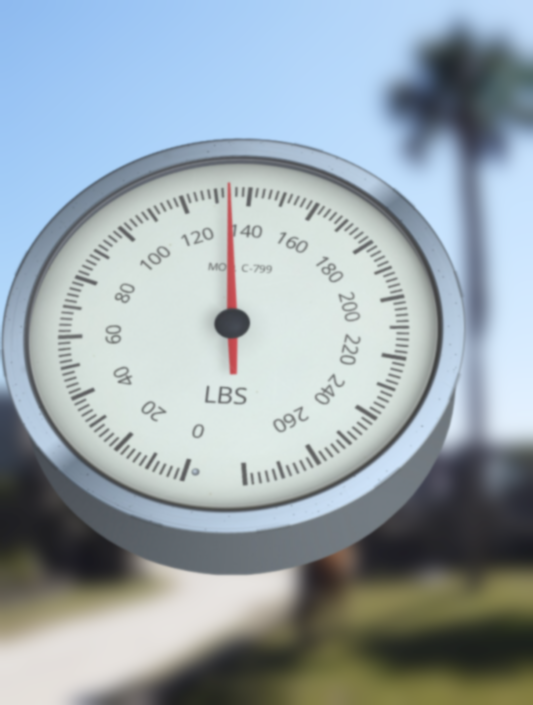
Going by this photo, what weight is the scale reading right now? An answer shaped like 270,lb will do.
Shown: 134,lb
